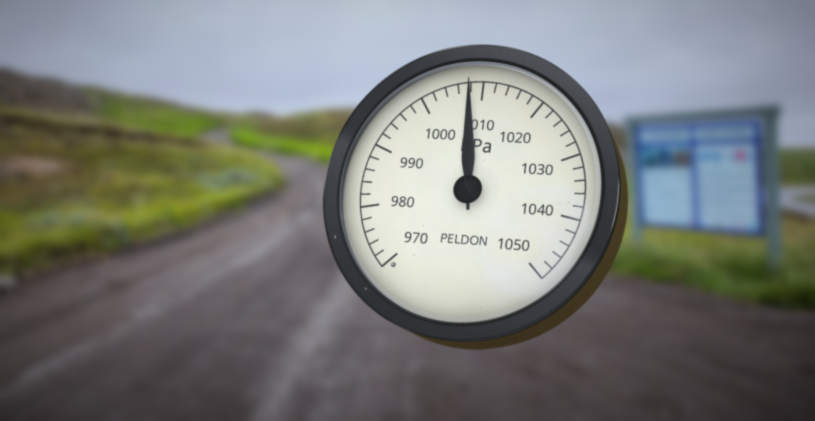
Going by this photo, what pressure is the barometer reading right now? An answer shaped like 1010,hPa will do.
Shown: 1008,hPa
